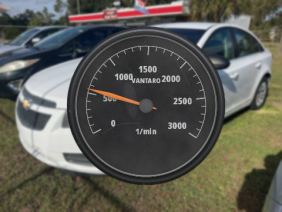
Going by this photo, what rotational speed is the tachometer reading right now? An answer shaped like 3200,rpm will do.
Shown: 550,rpm
